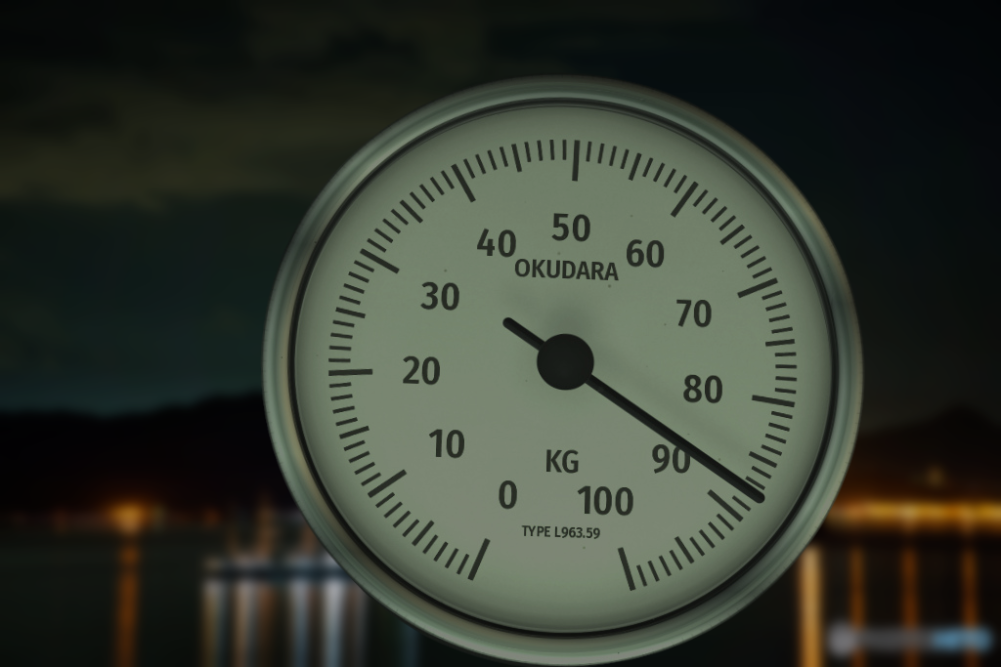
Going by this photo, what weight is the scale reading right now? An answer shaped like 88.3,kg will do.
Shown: 88,kg
